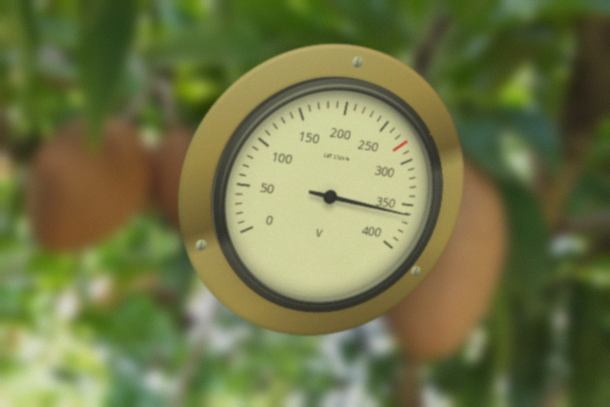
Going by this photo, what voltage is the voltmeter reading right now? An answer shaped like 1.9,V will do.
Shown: 360,V
